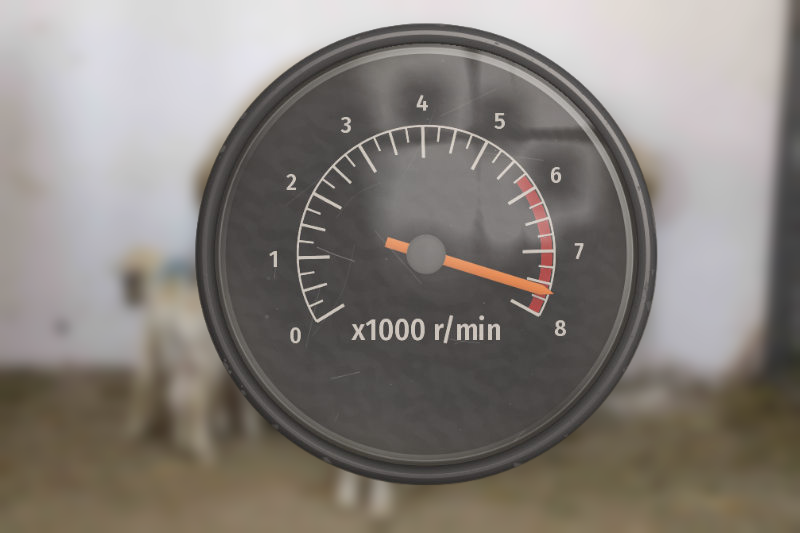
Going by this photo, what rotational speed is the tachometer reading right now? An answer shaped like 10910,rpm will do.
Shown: 7625,rpm
